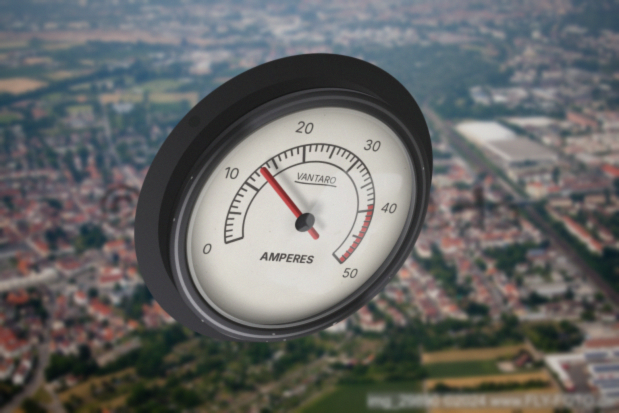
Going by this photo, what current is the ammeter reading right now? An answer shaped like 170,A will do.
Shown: 13,A
